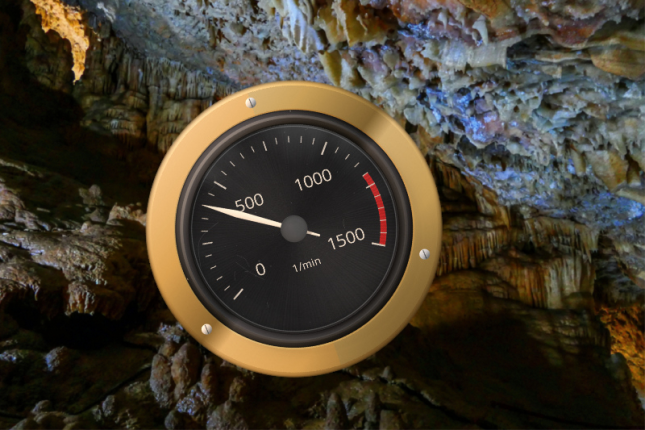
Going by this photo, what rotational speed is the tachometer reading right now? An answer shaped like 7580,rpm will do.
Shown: 400,rpm
